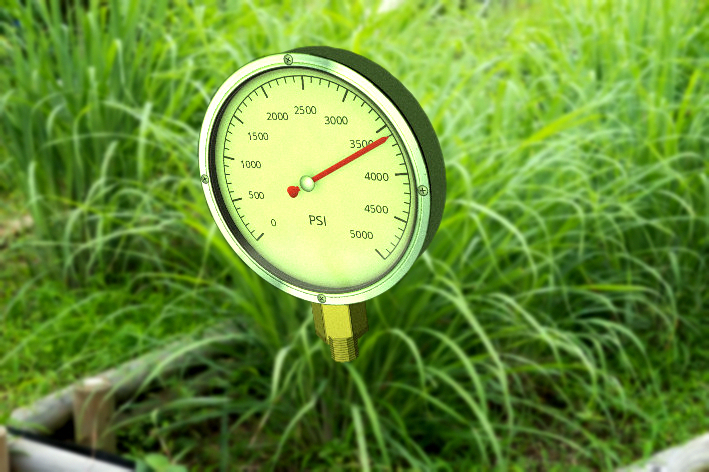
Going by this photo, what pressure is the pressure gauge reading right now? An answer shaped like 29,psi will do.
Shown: 3600,psi
